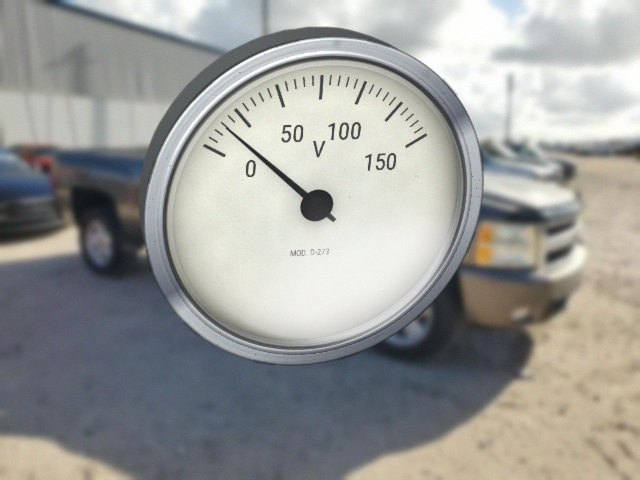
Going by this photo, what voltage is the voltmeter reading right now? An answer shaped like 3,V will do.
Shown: 15,V
